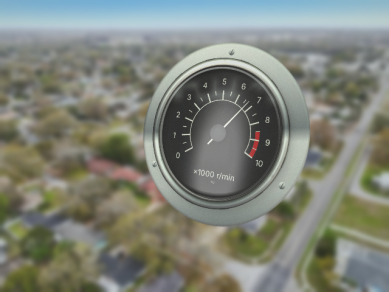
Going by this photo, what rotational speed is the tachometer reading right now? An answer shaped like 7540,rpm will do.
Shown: 6750,rpm
